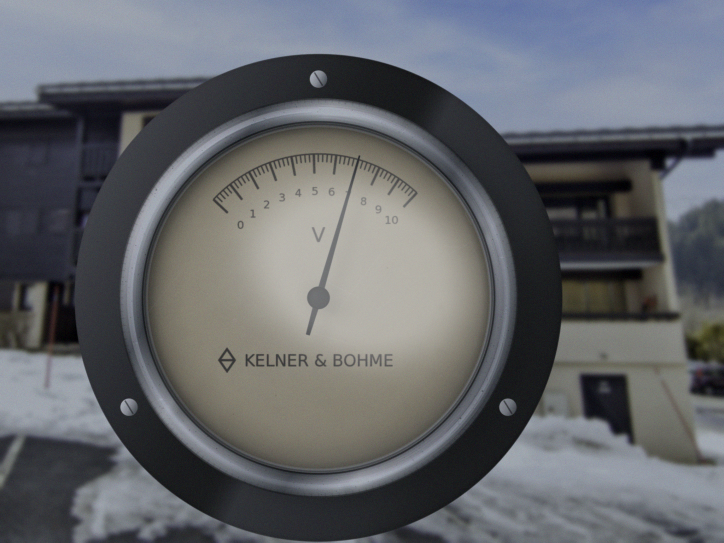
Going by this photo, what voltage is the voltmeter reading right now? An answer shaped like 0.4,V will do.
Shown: 7,V
